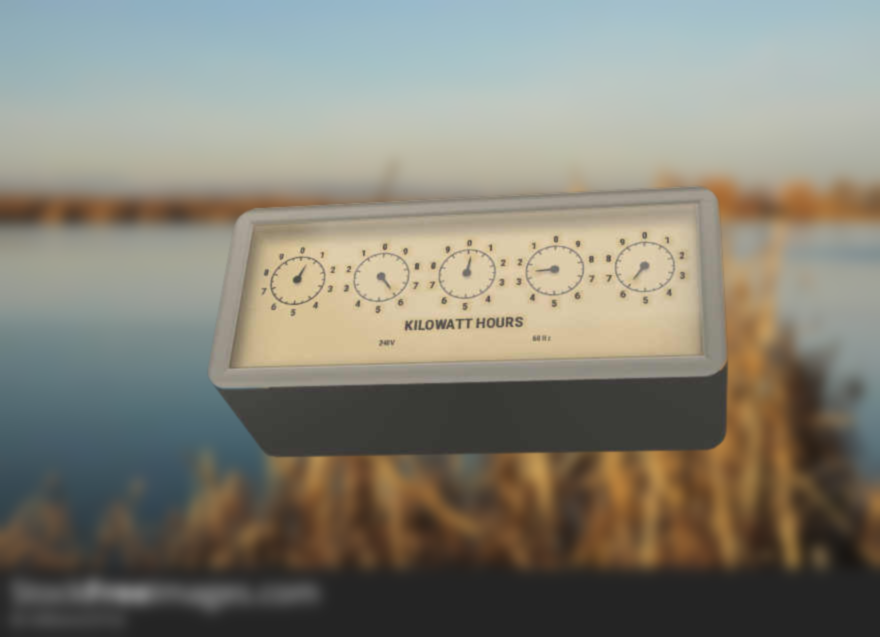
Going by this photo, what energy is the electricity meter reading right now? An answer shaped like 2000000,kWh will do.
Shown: 6026,kWh
